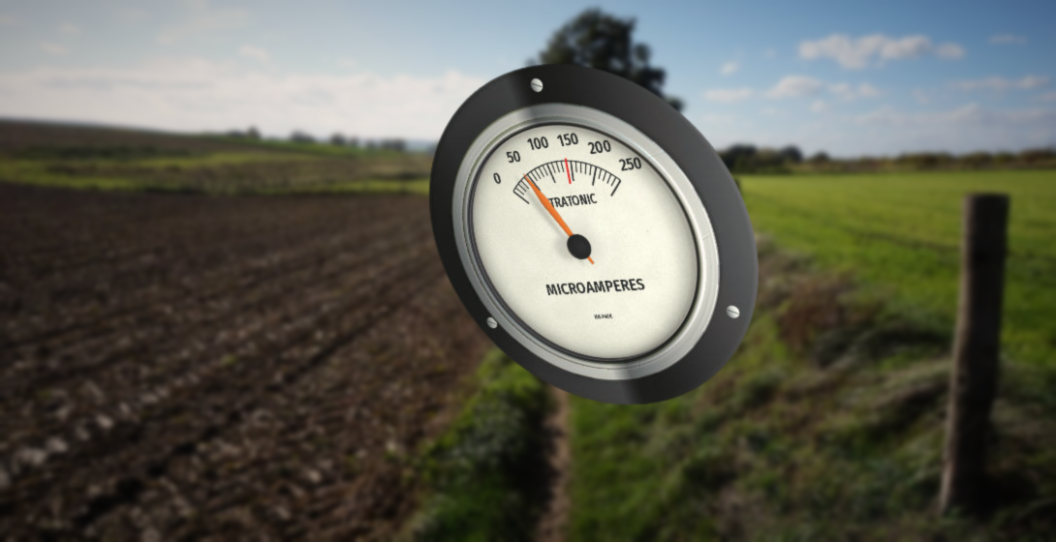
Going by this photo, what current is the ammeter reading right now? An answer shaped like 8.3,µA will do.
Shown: 50,µA
